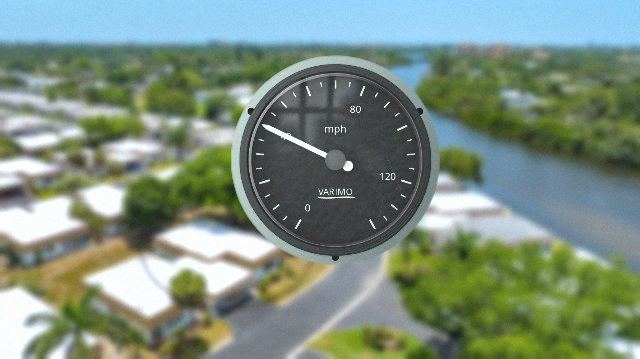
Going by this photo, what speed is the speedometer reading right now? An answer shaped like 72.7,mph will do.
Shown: 40,mph
